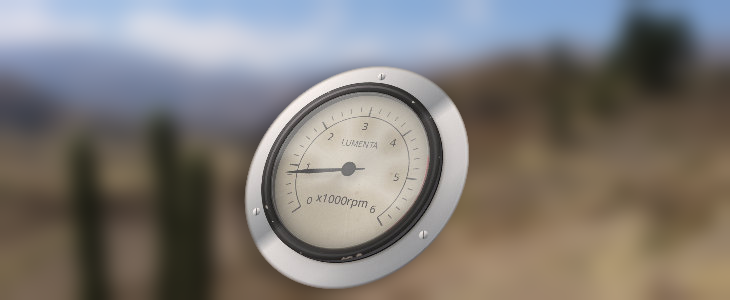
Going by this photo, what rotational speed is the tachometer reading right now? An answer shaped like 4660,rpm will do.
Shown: 800,rpm
